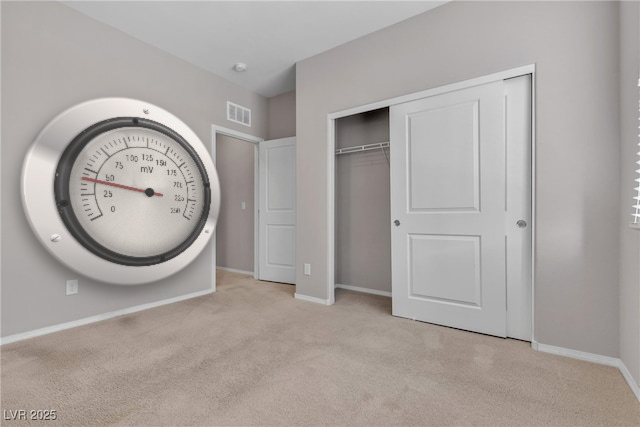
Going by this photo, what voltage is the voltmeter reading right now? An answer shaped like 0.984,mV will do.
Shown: 40,mV
